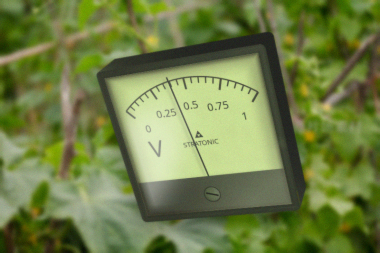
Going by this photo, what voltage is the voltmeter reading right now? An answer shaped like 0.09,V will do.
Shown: 0.4,V
